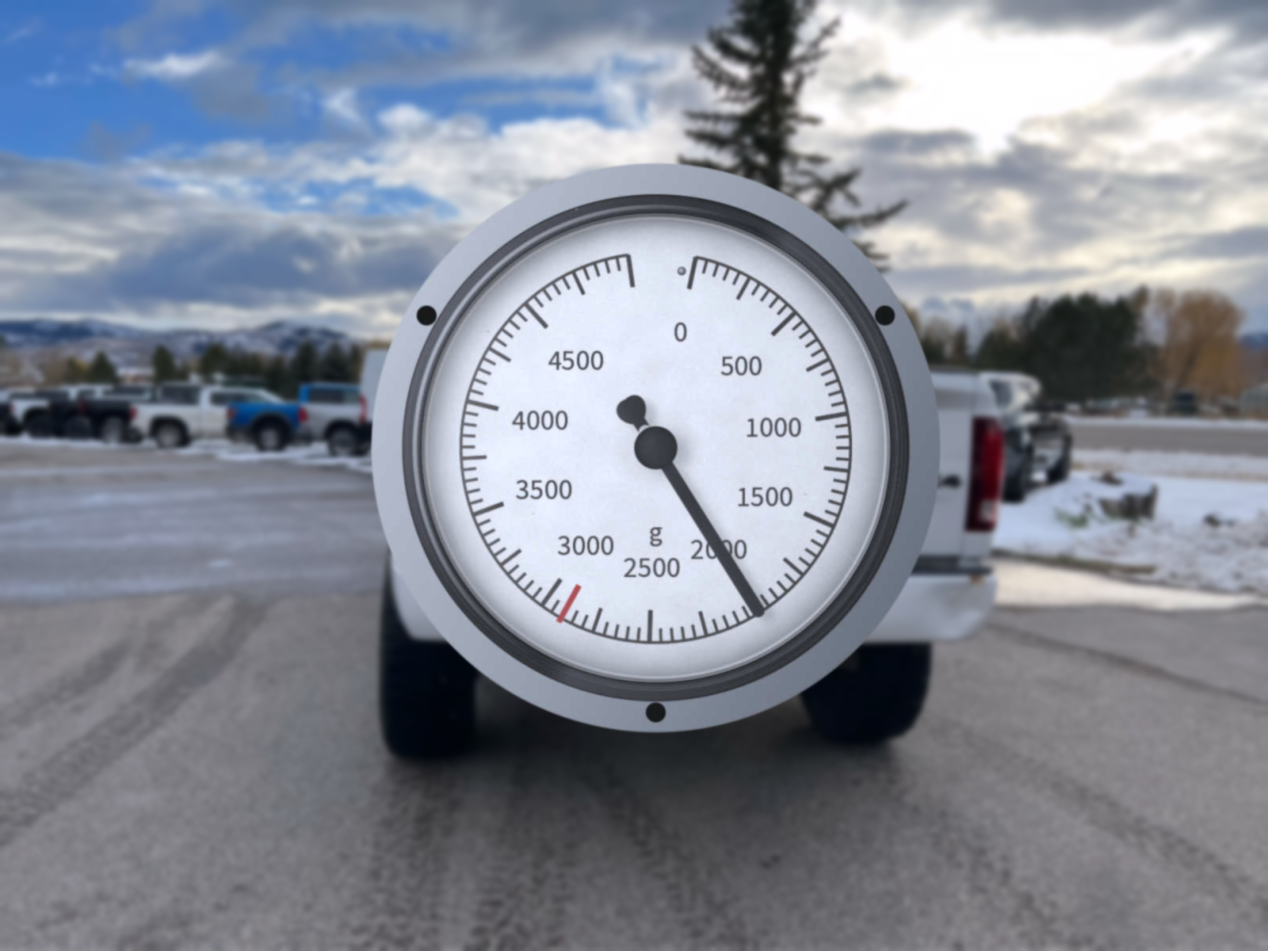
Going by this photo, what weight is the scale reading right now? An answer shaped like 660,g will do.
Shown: 2000,g
